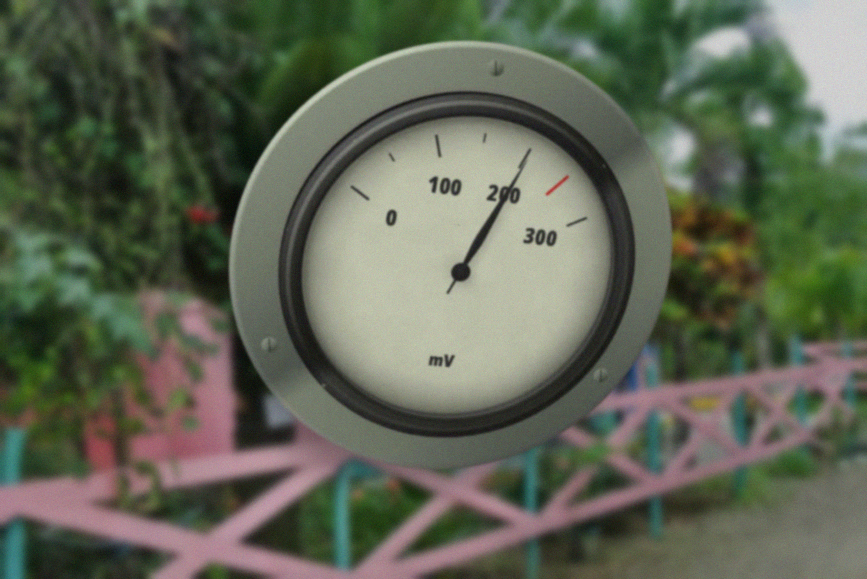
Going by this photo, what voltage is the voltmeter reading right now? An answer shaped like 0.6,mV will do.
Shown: 200,mV
